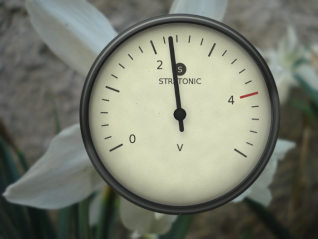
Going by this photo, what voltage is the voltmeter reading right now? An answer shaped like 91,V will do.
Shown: 2.3,V
